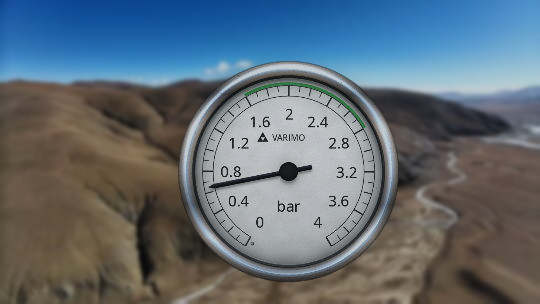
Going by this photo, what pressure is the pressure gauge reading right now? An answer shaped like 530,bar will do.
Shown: 0.65,bar
